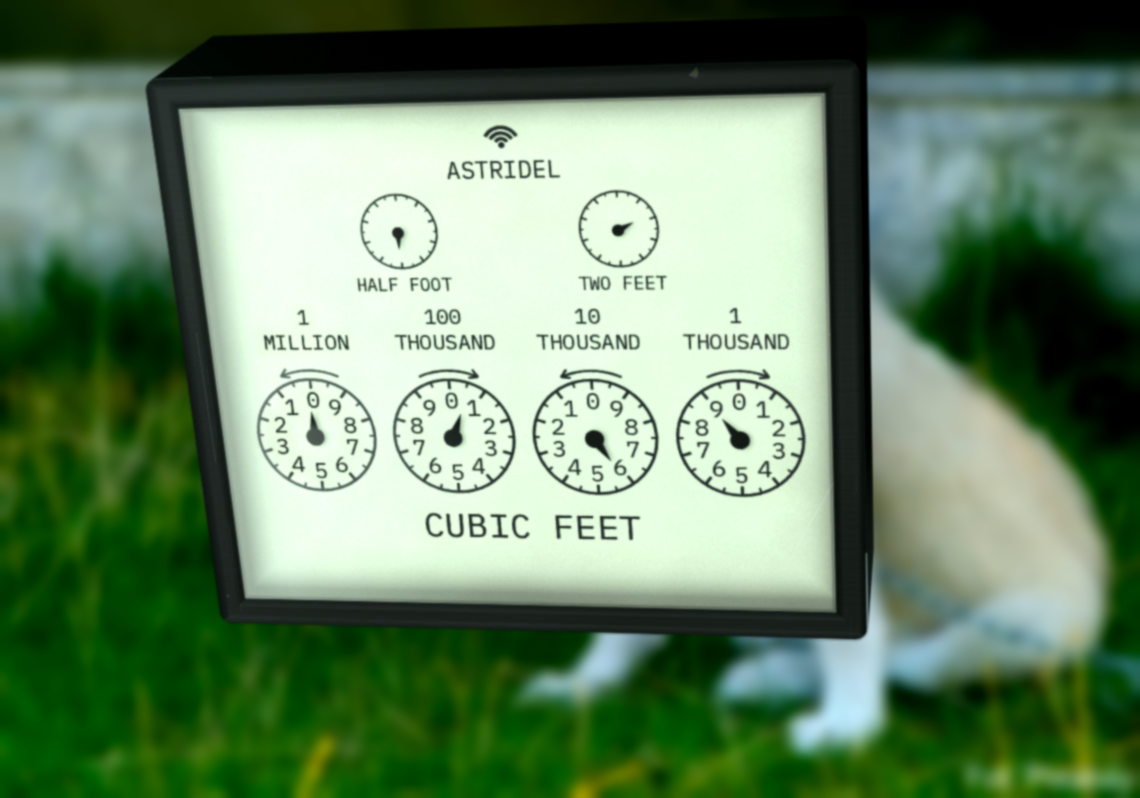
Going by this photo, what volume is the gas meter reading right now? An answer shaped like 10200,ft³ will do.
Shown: 5900,ft³
